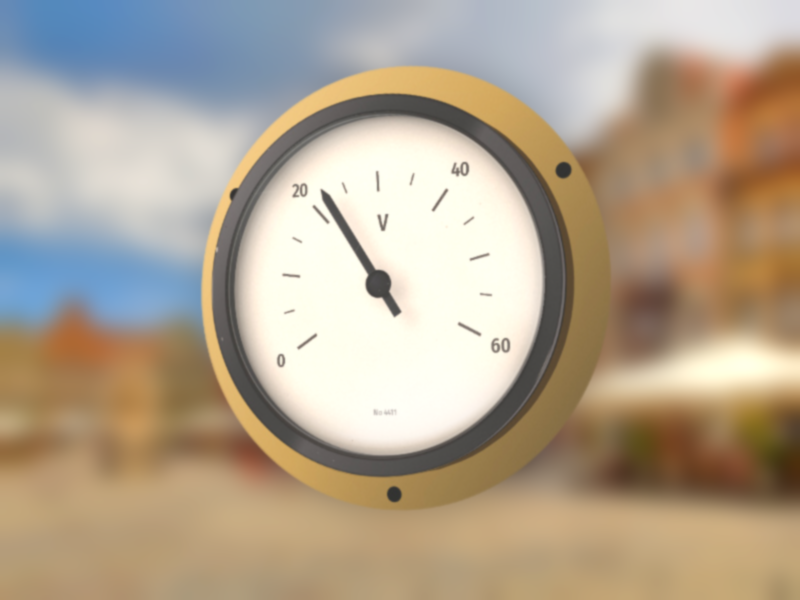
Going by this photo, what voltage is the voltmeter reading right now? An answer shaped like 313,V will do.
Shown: 22.5,V
